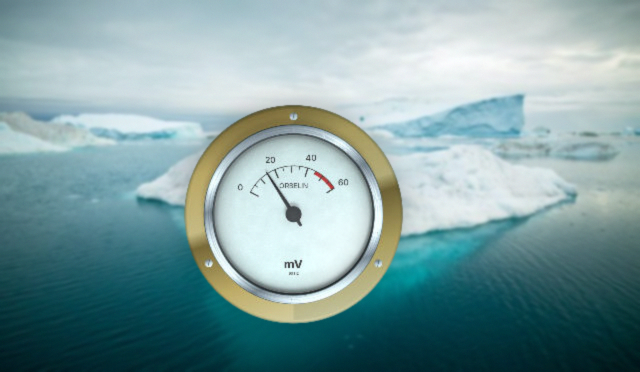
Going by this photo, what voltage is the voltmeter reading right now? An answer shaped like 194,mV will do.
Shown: 15,mV
